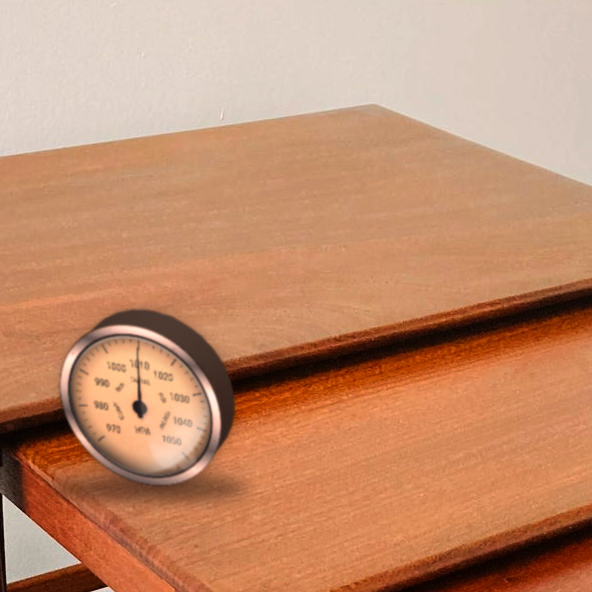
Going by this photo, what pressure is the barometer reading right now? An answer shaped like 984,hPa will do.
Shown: 1010,hPa
